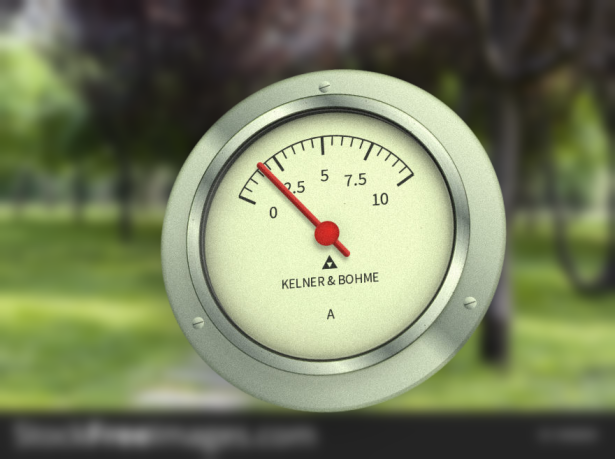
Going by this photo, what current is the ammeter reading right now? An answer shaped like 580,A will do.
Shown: 1.75,A
